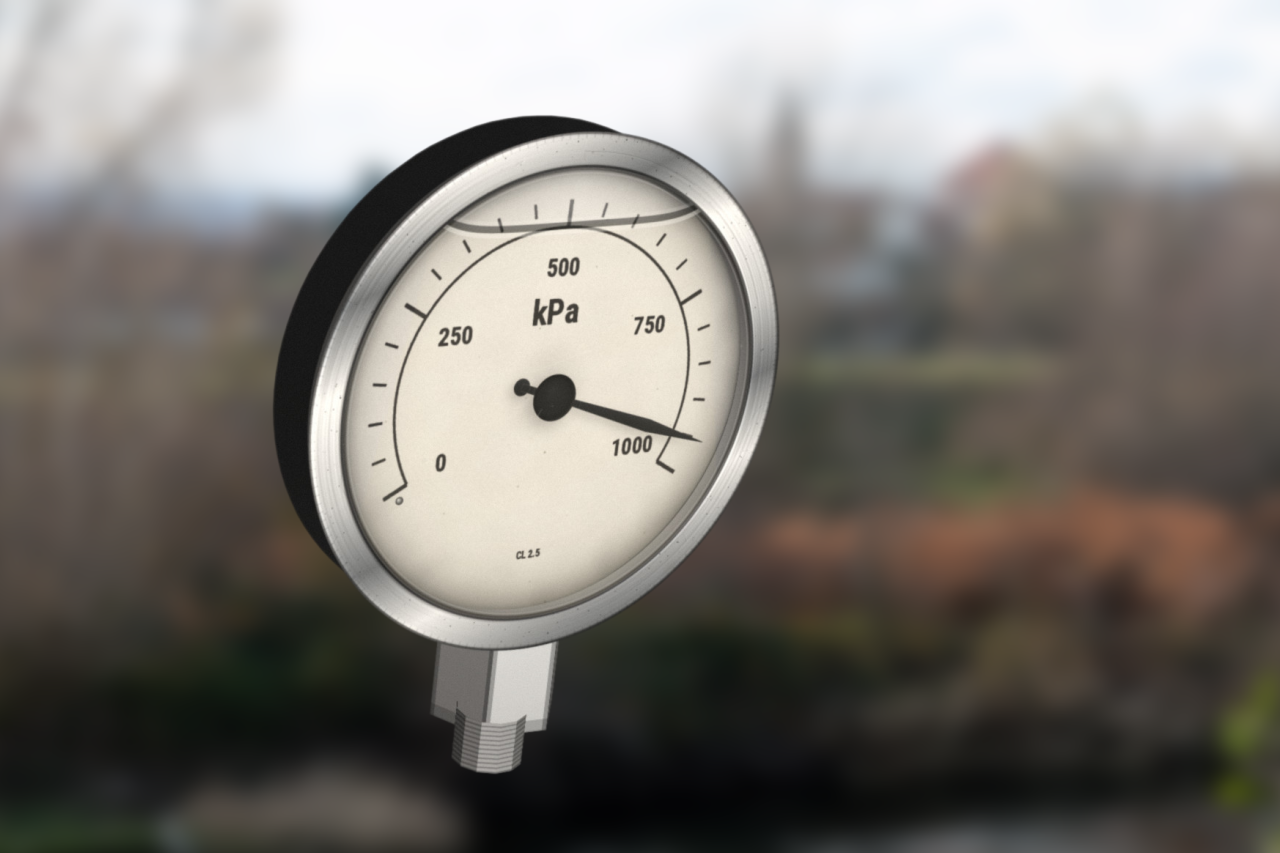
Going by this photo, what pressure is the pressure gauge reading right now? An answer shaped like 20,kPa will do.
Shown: 950,kPa
